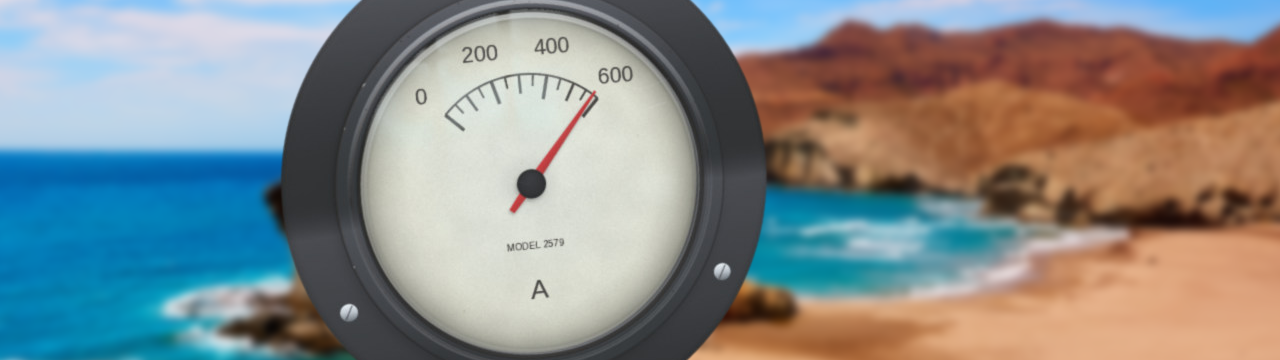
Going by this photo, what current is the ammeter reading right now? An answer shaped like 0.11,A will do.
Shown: 575,A
